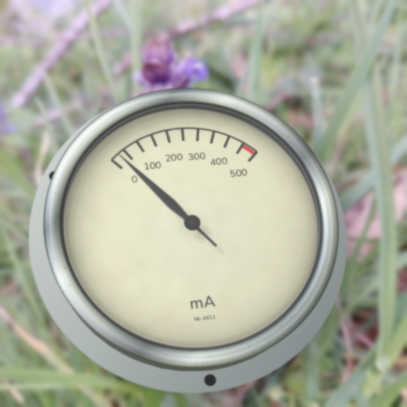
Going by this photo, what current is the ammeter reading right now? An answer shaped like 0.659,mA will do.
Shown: 25,mA
